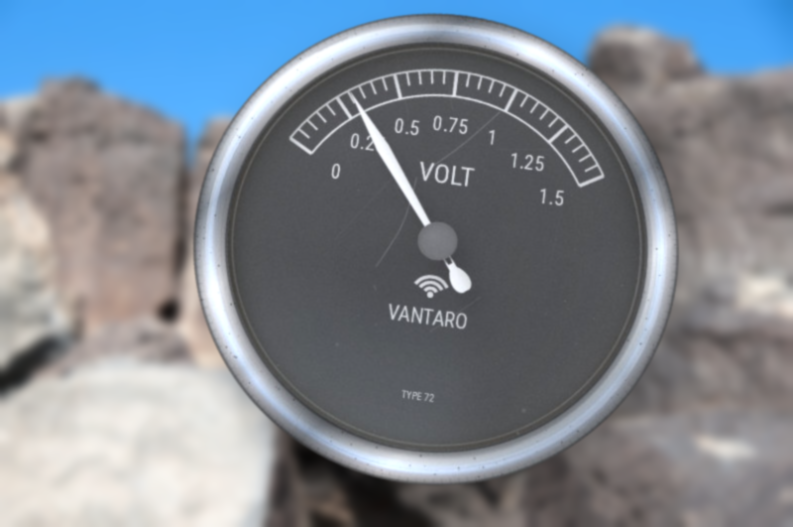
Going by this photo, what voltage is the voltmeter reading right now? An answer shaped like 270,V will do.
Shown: 0.3,V
